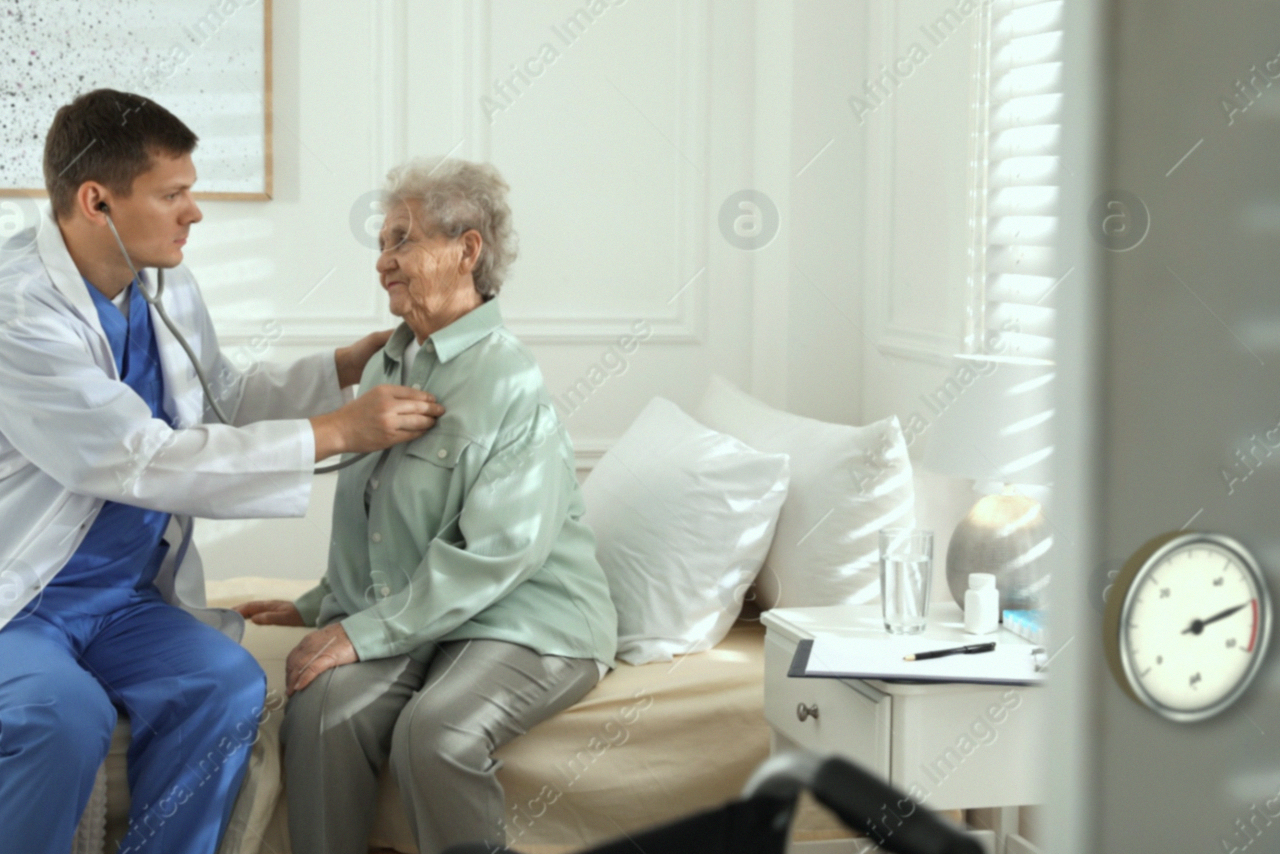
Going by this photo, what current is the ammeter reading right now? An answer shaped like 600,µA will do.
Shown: 50,µA
